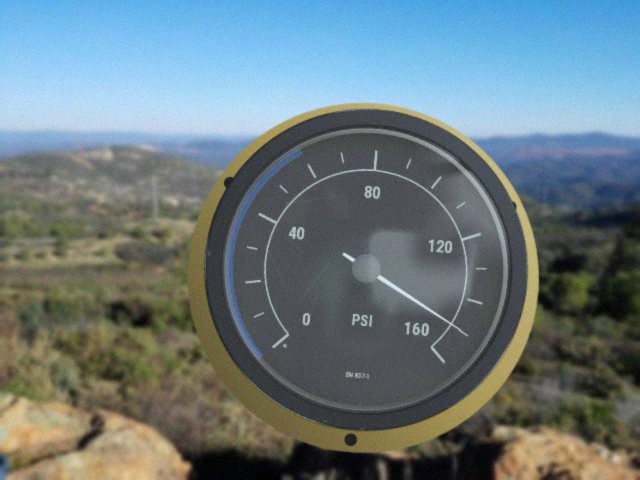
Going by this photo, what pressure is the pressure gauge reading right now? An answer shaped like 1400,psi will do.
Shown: 150,psi
